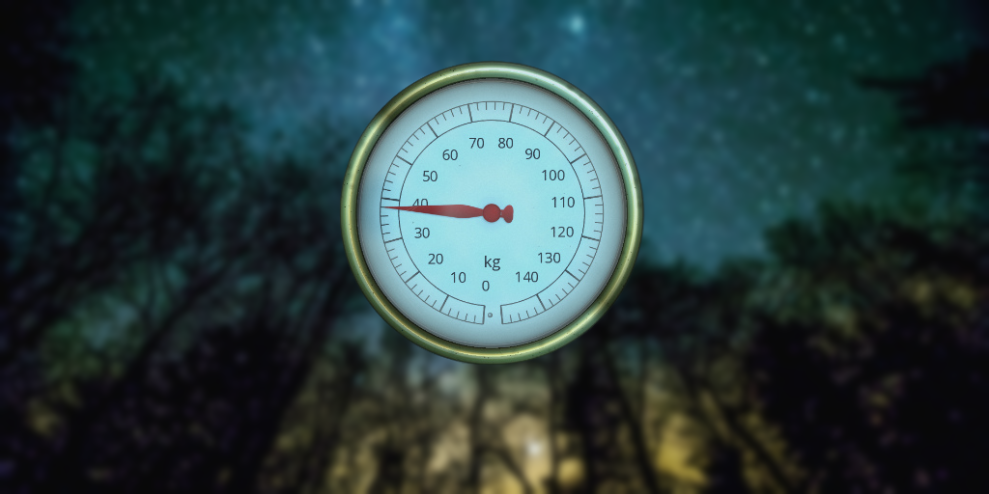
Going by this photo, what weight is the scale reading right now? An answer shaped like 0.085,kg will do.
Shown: 38,kg
